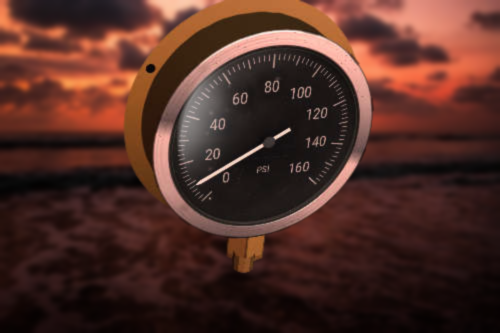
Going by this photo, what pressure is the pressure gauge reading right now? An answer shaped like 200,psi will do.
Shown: 10,psi
